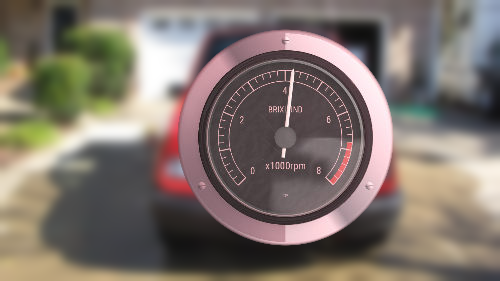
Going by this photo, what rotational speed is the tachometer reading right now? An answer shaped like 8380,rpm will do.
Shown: 4200,rpm
